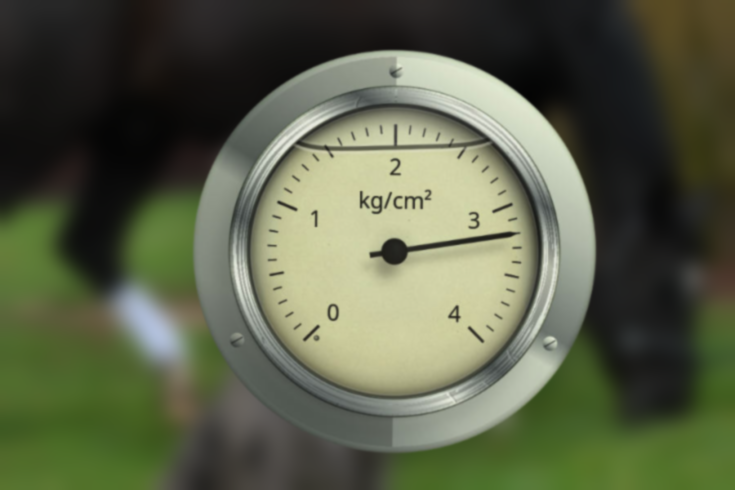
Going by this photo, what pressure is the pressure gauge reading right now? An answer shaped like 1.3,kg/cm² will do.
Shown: 3.2,kg/cm²
